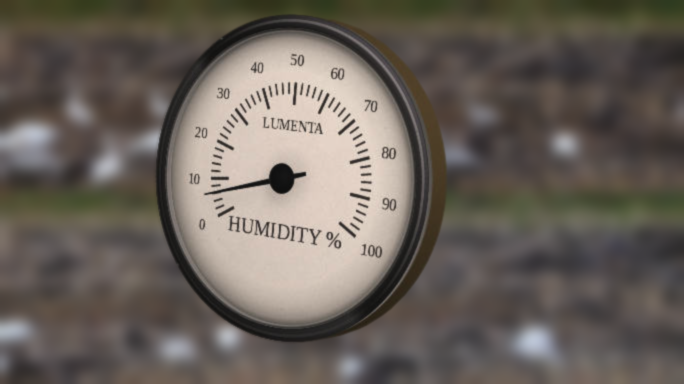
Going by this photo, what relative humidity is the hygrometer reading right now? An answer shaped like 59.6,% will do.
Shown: 6,%
